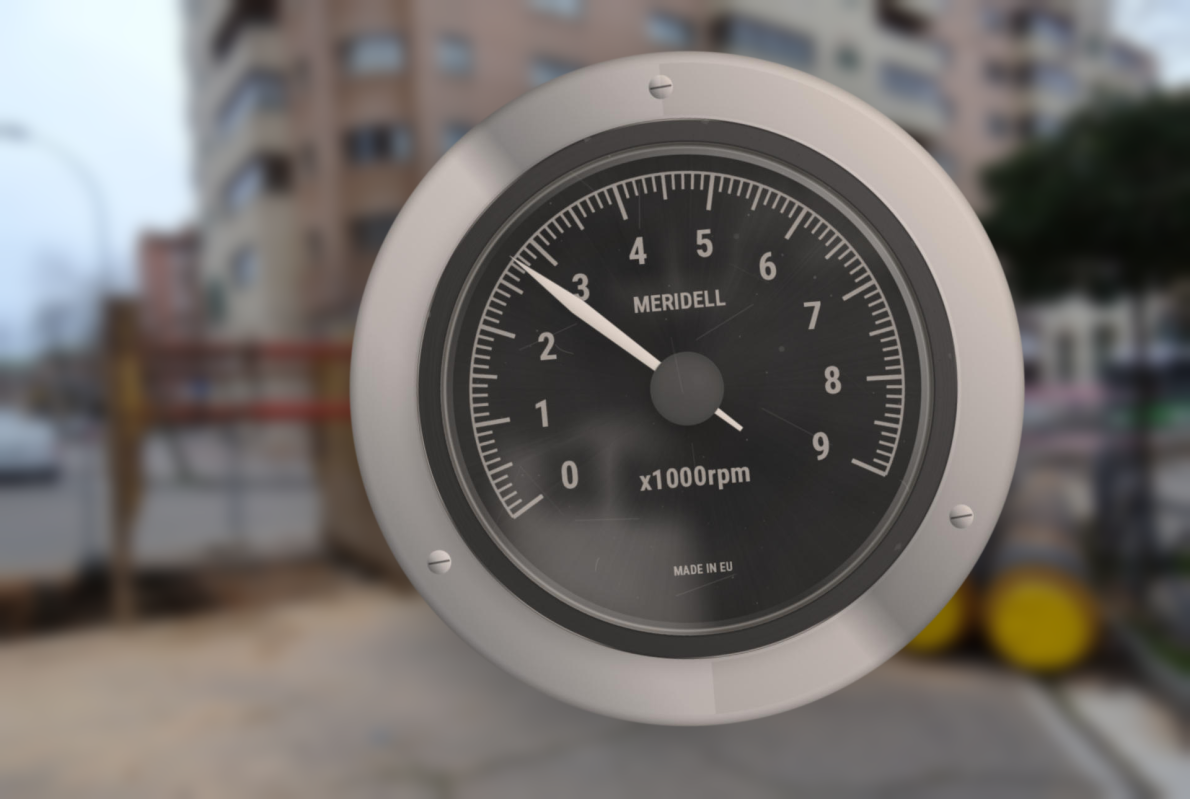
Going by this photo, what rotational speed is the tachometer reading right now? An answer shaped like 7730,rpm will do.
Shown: 2750,rpm
